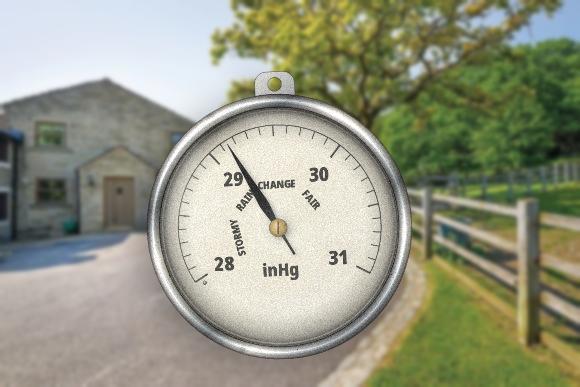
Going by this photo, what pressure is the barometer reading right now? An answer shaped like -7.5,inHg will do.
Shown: 29.15,inHg
